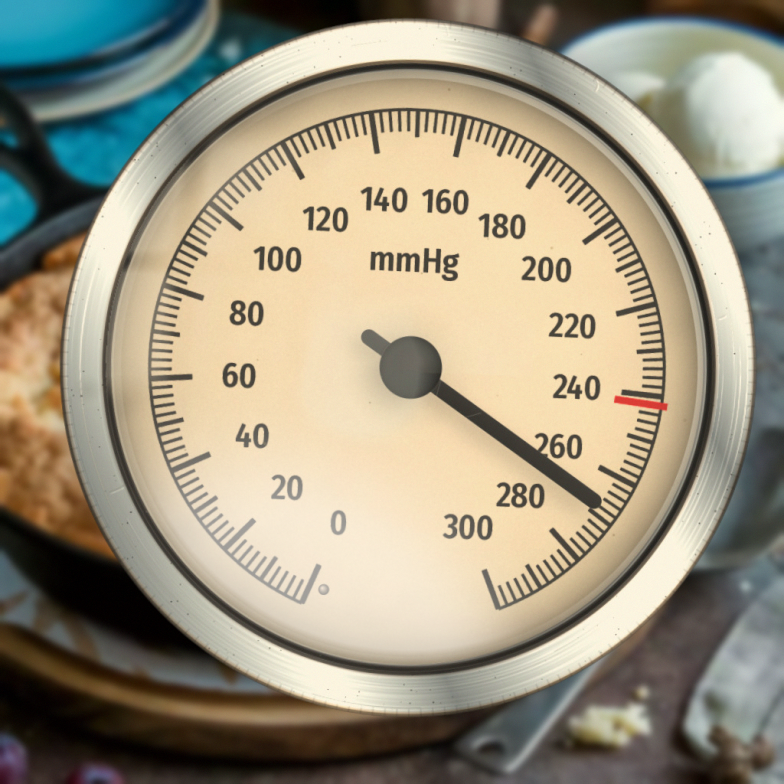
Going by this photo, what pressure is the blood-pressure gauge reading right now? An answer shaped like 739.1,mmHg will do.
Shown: 268,mmHg
